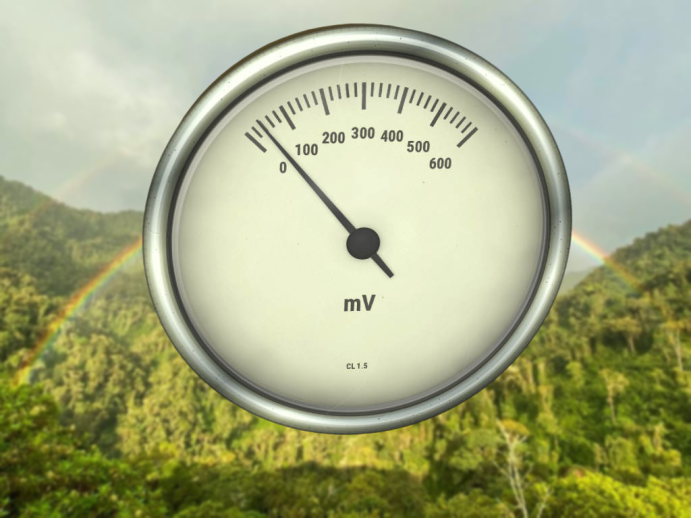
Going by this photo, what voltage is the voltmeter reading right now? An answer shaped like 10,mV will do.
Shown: 40,mV
